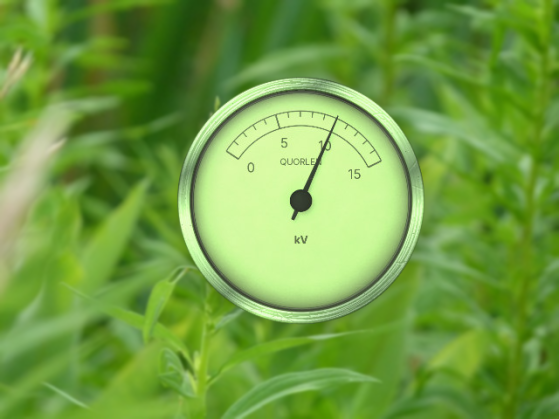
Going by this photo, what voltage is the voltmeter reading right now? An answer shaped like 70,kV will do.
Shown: 10,kV
